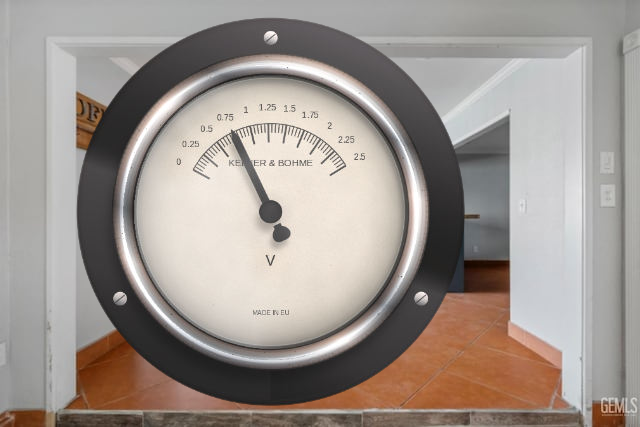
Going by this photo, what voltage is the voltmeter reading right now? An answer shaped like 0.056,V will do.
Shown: 0.75,V
